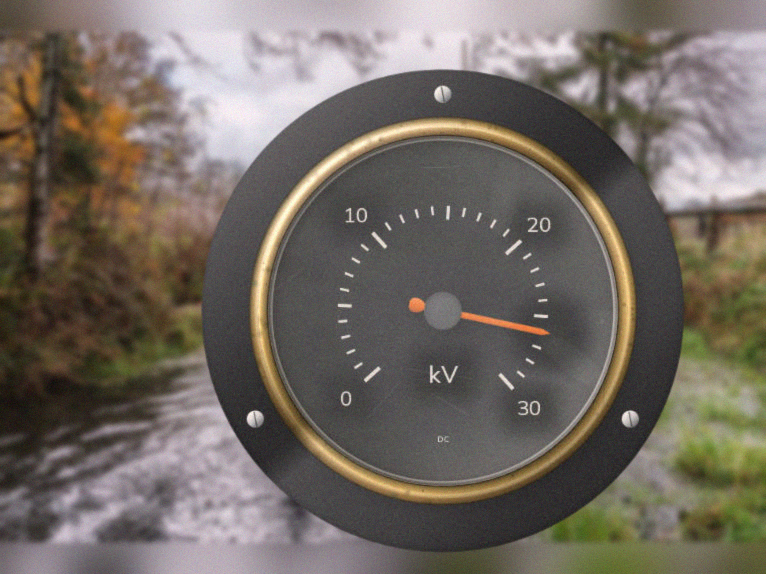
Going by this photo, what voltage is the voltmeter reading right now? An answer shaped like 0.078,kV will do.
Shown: 26,kV
